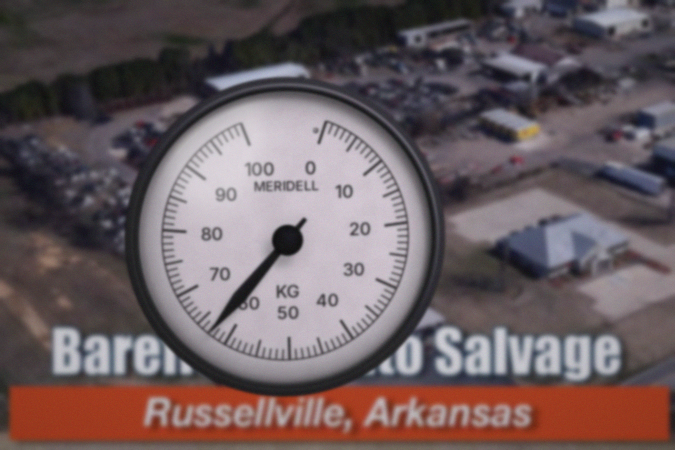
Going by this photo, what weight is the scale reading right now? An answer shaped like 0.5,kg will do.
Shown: 63,kg
